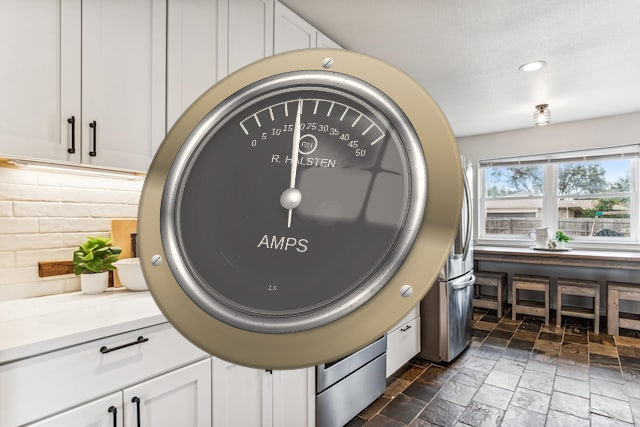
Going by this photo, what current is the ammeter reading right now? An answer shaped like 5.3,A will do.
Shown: 20,A
